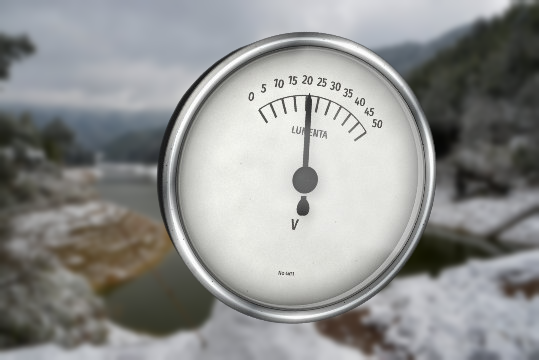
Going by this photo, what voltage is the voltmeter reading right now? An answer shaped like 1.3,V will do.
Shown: 20,V
